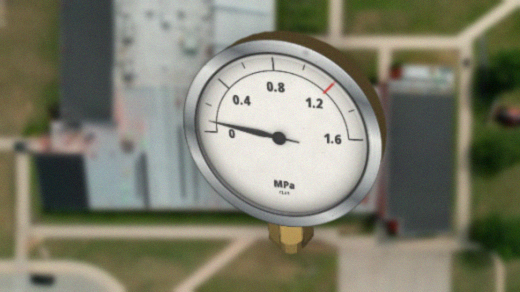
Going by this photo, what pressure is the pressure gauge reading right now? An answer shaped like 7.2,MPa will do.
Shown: 0.1,MPa
